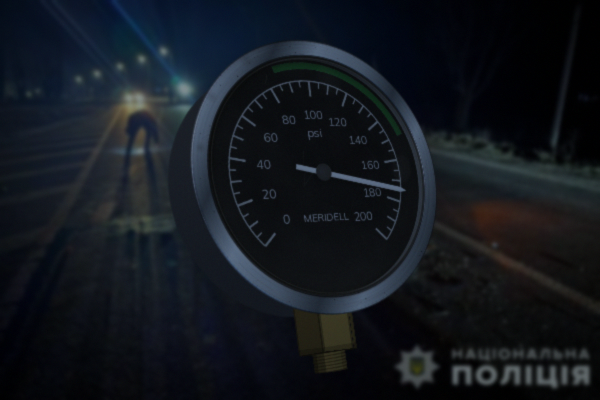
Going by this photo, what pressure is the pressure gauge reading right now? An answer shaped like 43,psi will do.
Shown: 175,psi
